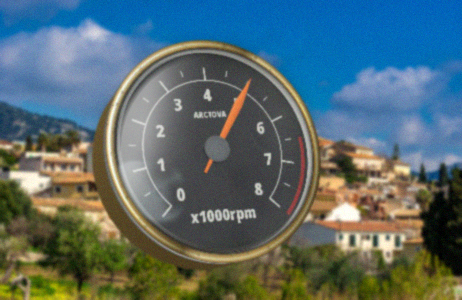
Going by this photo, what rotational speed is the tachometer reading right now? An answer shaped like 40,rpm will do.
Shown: 5000,rpm
